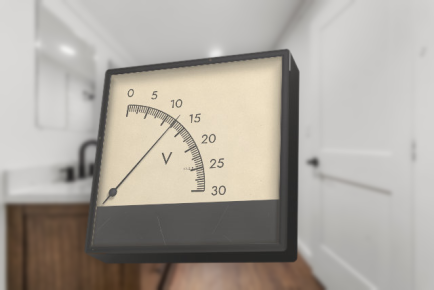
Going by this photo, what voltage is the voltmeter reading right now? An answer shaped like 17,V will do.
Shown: 12.5,V
